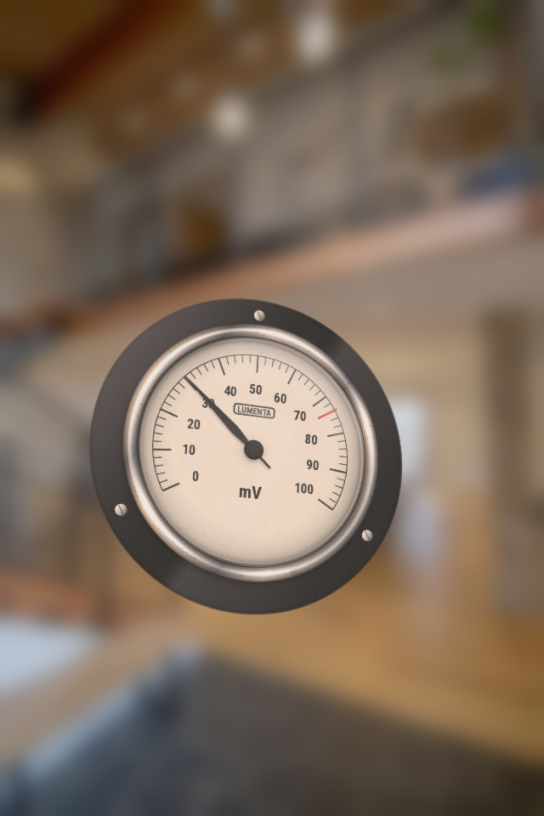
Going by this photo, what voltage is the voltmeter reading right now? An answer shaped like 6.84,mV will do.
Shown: 30,mV
